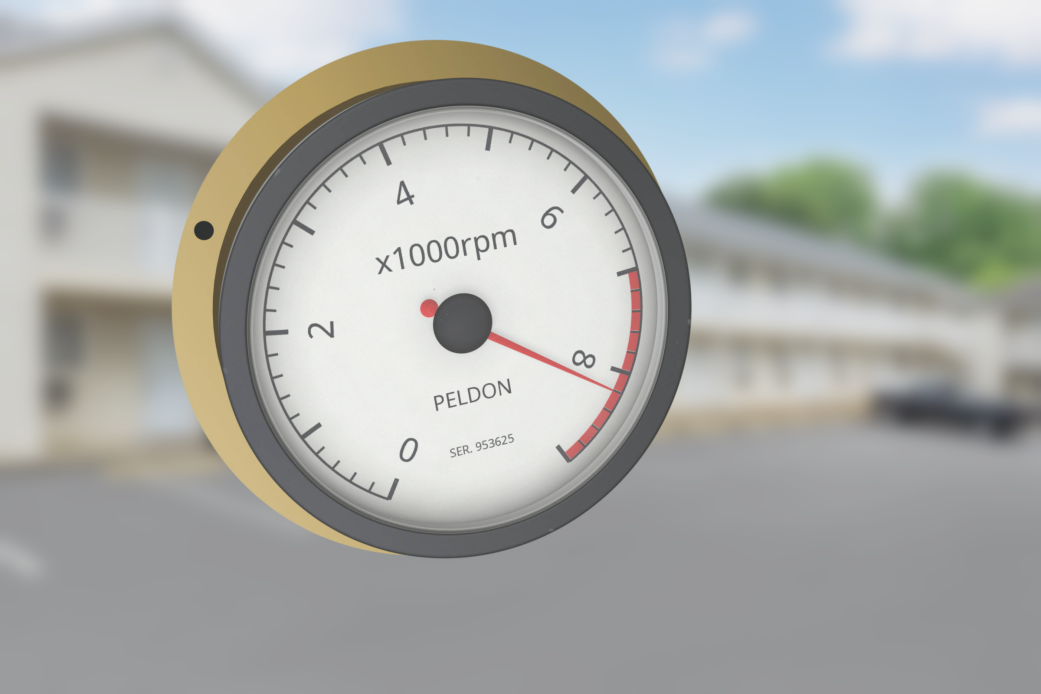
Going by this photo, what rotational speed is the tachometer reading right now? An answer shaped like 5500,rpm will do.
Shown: 8200,rpm
